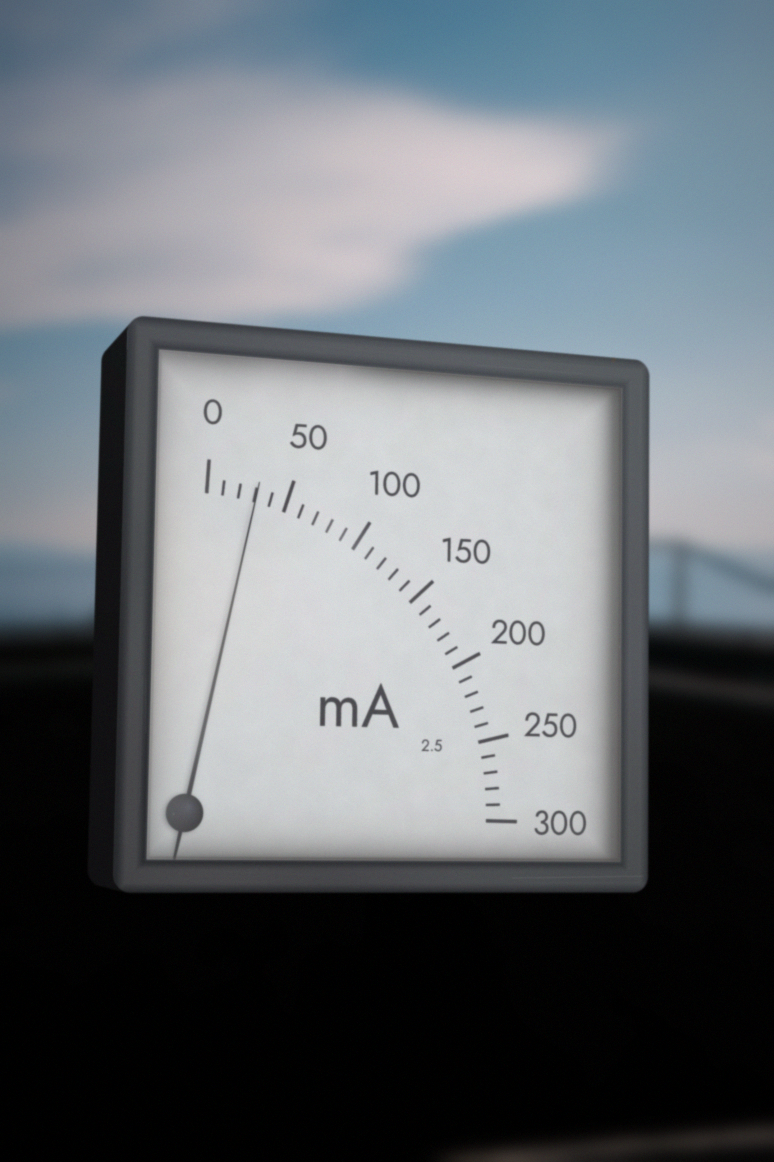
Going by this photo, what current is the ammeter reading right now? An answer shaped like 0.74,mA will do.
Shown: 30,mA
